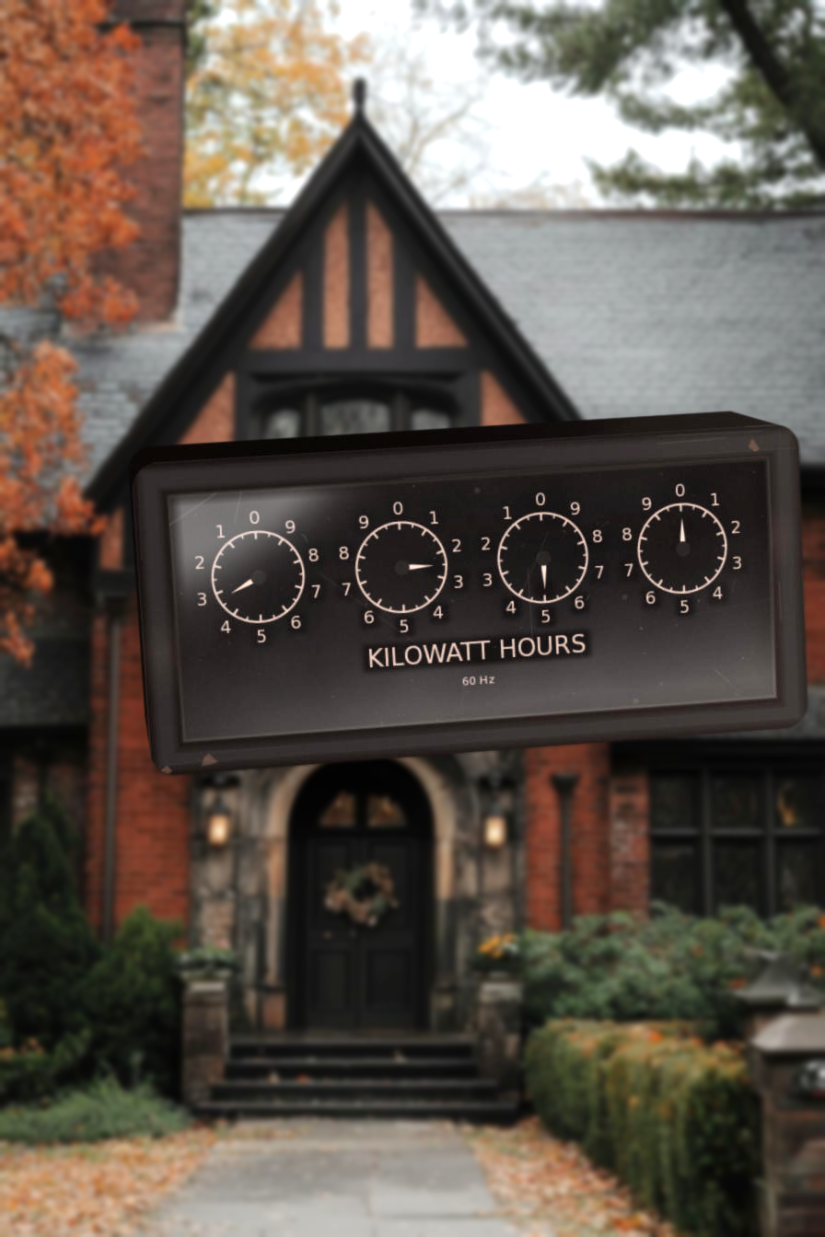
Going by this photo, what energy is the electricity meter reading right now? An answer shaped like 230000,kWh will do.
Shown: 3250,kWh
